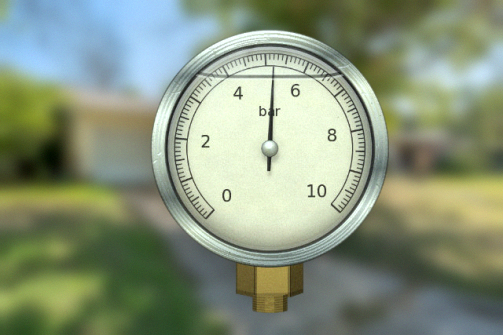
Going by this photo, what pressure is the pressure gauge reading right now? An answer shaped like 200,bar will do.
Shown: 5.2,bar
